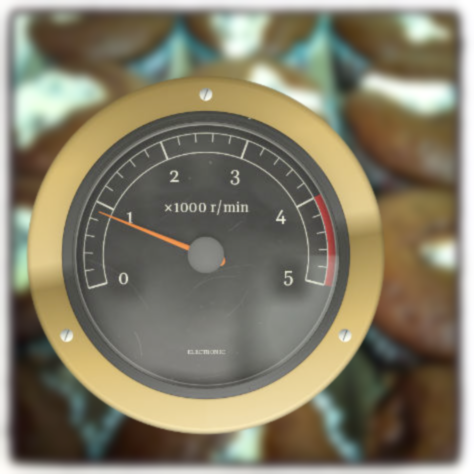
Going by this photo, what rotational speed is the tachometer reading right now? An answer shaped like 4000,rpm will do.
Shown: 900,rpm
